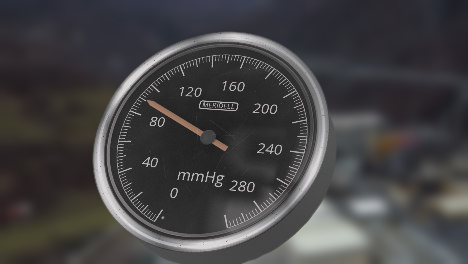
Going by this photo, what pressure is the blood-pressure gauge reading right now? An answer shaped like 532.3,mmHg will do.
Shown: 90,mmHg
